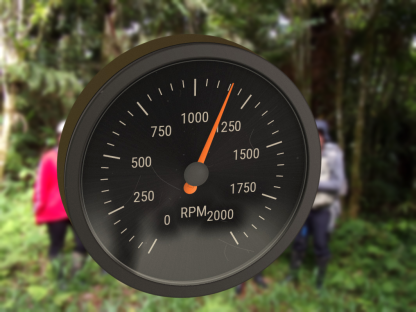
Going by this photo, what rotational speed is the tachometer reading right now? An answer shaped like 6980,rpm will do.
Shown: 1150,rpm
